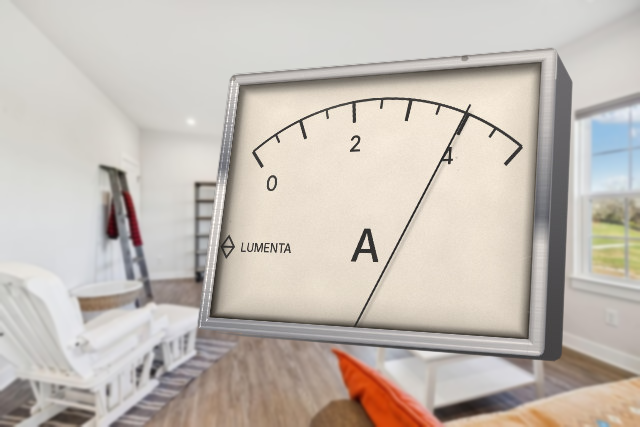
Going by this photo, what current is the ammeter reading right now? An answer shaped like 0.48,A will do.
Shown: 4,A
